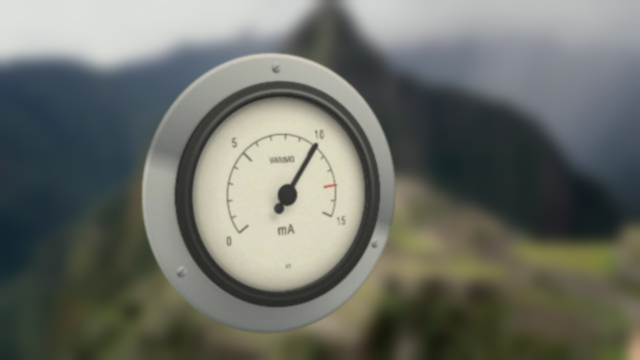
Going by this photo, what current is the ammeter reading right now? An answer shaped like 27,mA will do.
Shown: 10,mA
